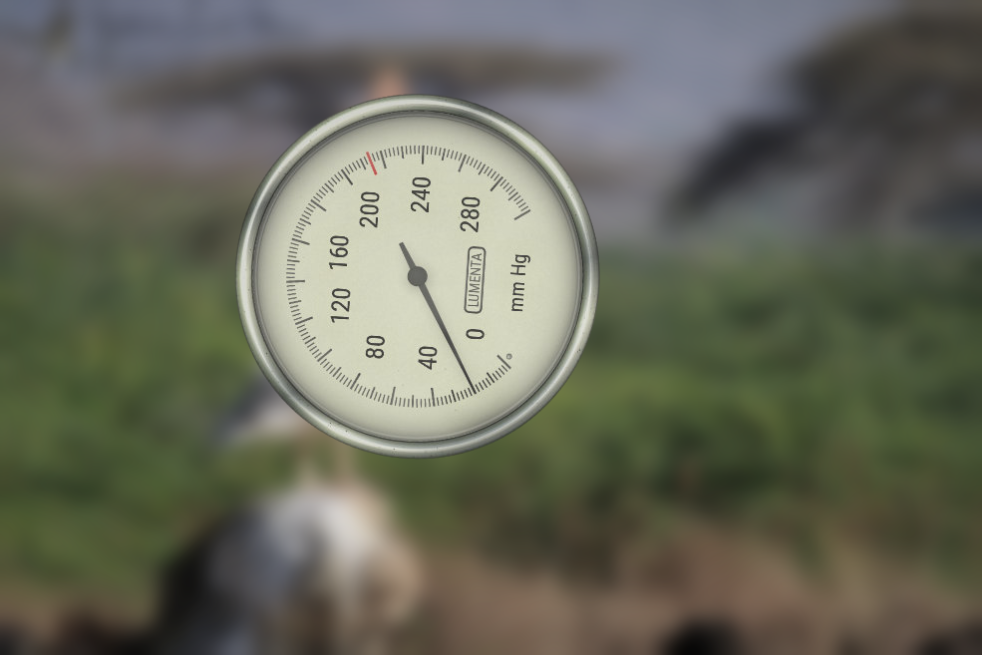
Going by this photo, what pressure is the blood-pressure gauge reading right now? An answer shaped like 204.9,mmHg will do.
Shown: 20,mmHg
